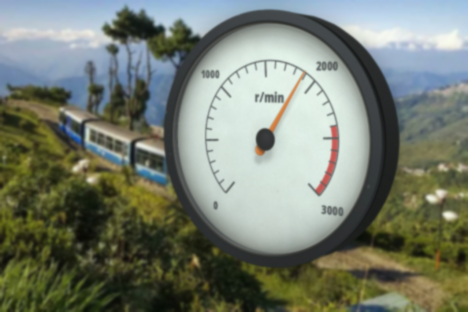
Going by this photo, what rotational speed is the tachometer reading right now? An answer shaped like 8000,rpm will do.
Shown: 1900,rpm
